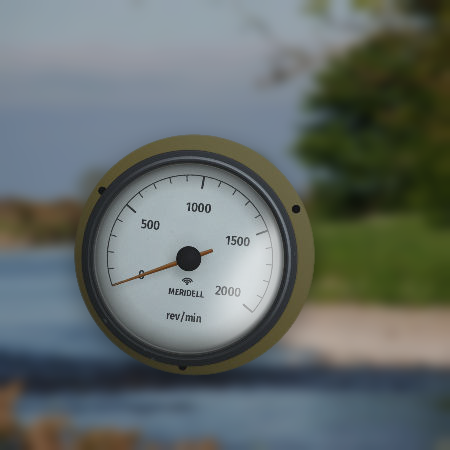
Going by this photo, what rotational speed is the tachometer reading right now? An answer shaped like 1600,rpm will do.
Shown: 0,rpm
